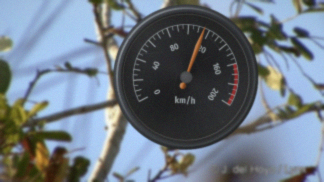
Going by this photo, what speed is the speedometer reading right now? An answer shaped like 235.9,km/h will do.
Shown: 115,km/h
